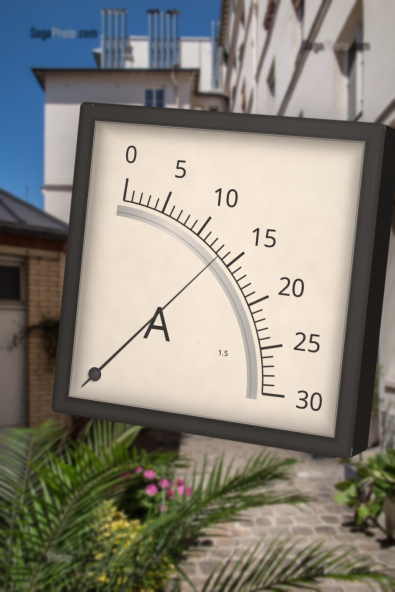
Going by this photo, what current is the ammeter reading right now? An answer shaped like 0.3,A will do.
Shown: 13.5,A
